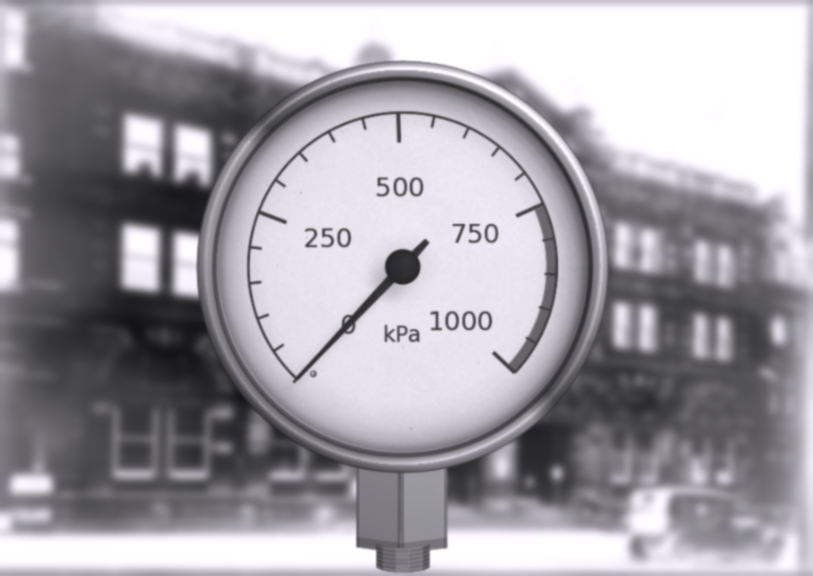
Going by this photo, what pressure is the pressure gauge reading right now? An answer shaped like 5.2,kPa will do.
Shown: 0,kPa
